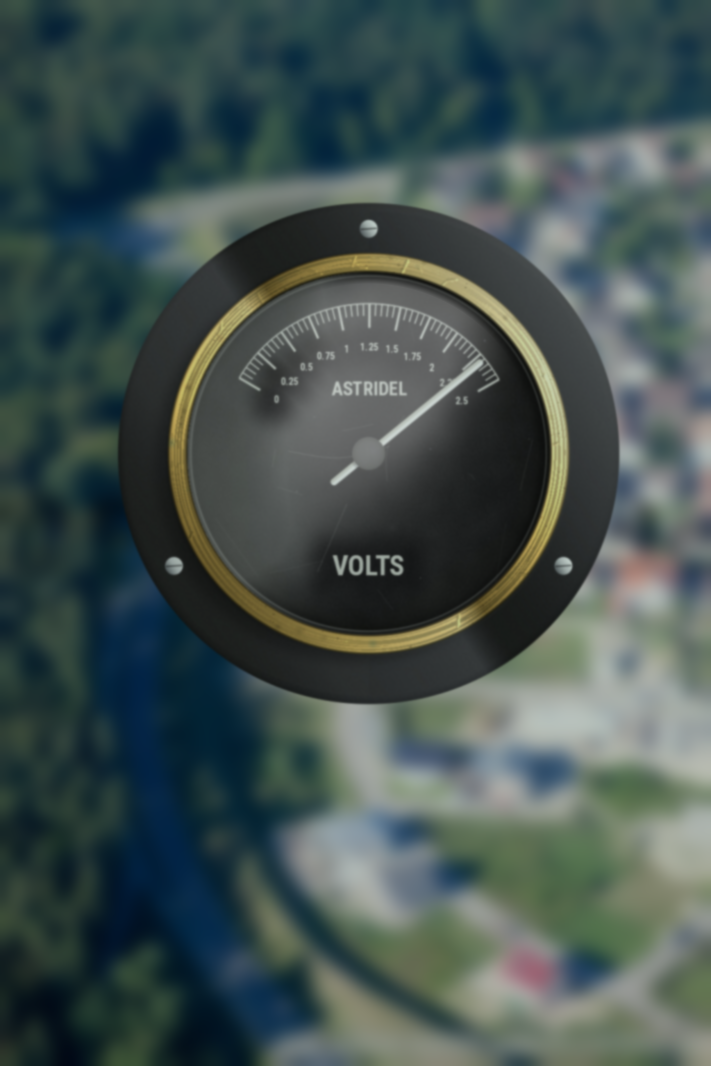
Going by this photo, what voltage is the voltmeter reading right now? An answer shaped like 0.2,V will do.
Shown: 2.3,V
